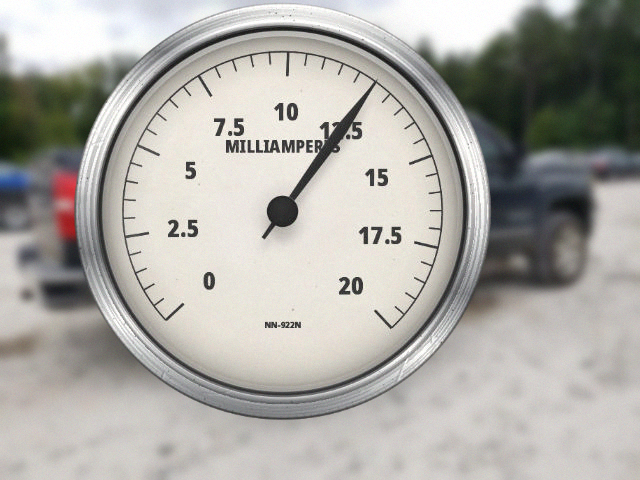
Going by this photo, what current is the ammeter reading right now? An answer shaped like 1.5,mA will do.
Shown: 12.5,mA
